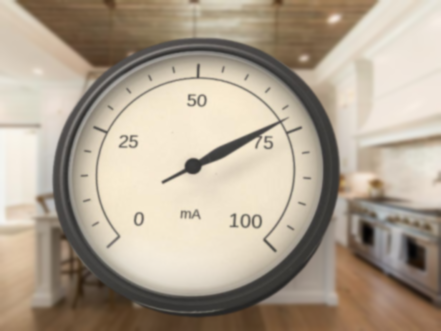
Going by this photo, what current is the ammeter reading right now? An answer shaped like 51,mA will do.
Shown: 72.5,mA
